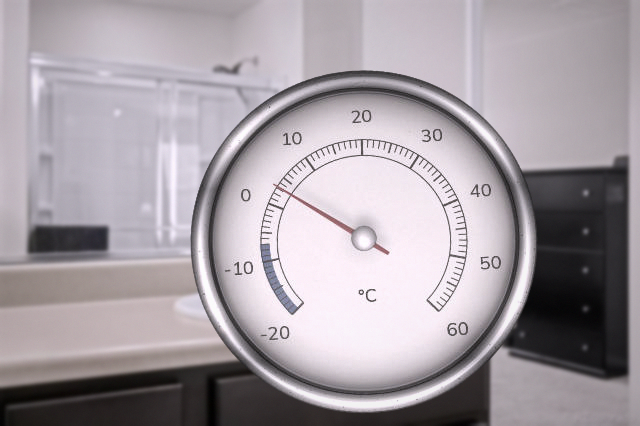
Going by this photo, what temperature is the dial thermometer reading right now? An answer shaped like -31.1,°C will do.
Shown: 3,°C
